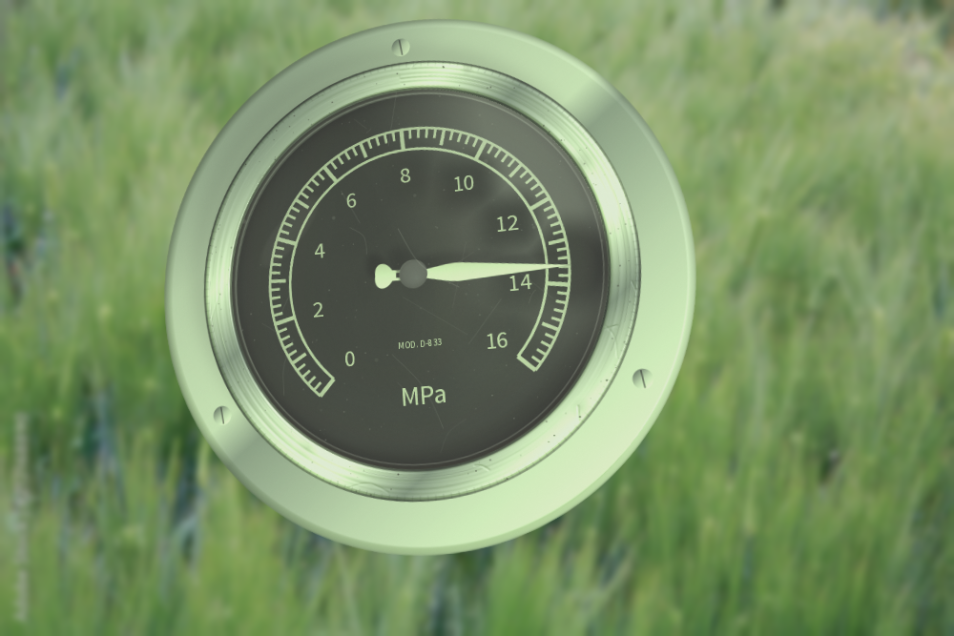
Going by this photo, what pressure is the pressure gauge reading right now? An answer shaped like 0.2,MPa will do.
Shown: 13.6,MPa
